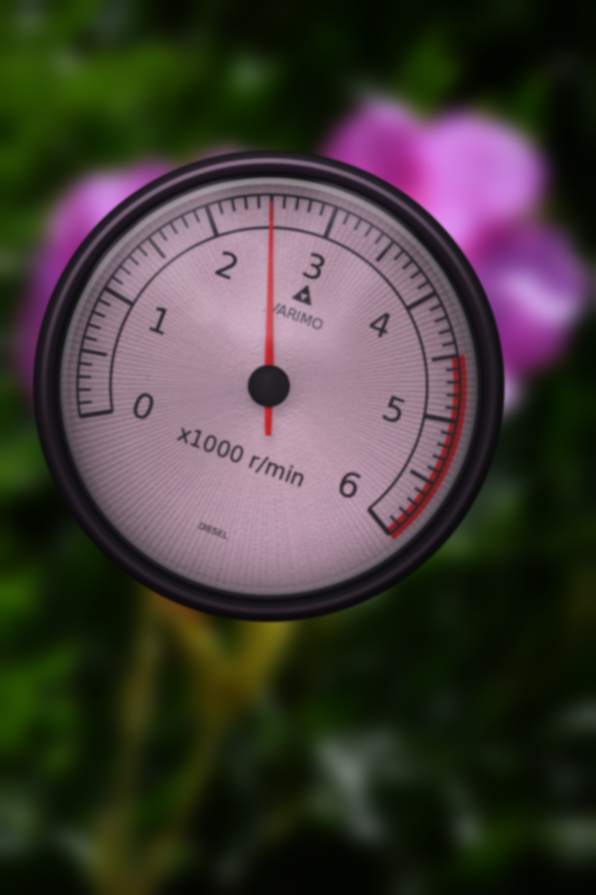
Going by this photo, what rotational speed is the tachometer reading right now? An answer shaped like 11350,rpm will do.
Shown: 2500,rpm
